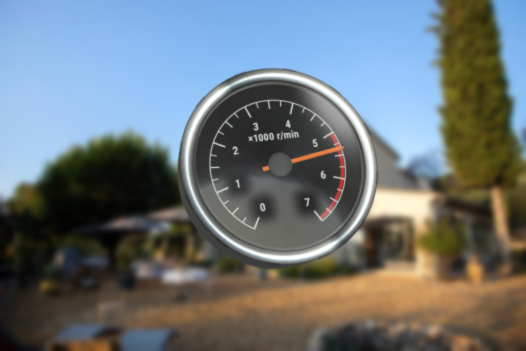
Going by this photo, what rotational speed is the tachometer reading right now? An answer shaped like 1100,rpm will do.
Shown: 5375,rpm
